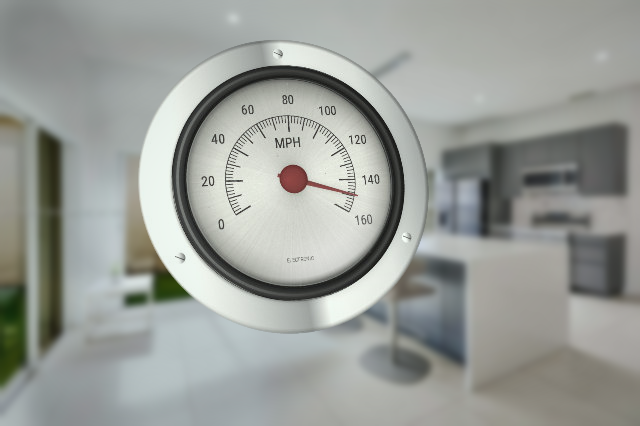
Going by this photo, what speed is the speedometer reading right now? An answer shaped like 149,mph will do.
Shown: 150,mph
